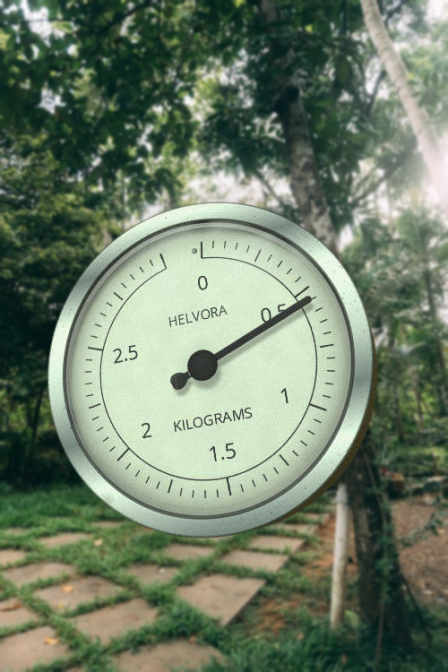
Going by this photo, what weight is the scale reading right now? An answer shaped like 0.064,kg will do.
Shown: 0.55,kg
